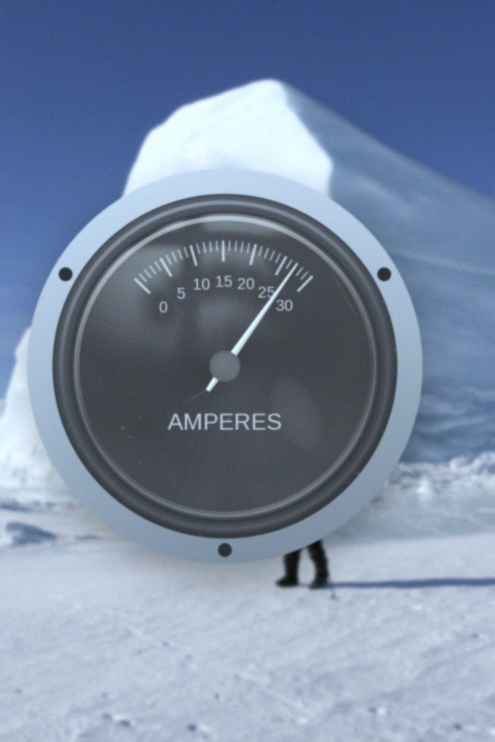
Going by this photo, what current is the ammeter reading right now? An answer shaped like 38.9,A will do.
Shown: 27,A
